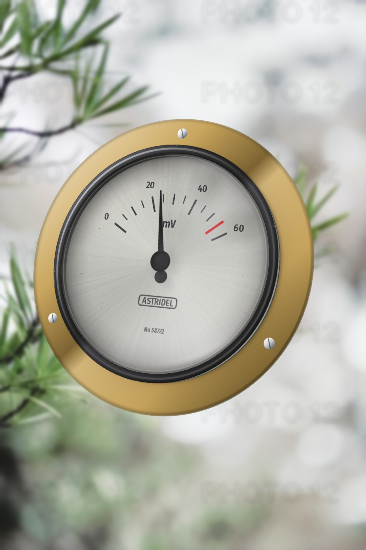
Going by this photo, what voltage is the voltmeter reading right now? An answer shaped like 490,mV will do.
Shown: 25,mV
